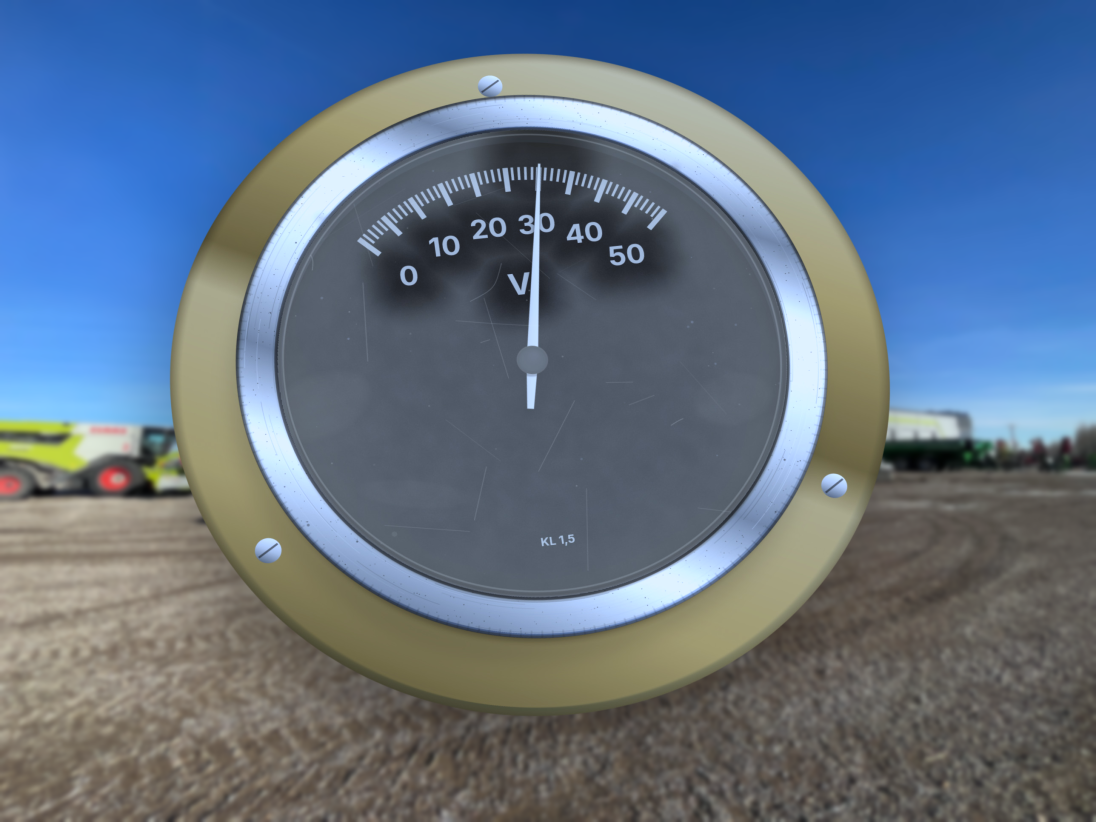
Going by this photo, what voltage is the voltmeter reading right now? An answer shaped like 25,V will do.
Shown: 30,V
